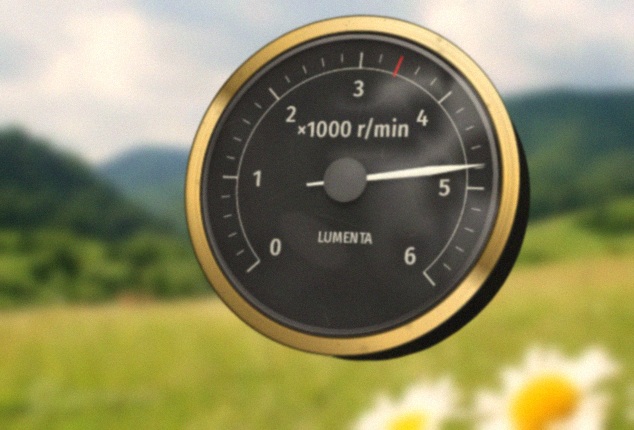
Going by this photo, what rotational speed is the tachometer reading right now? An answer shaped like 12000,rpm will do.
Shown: 4800,rpm
